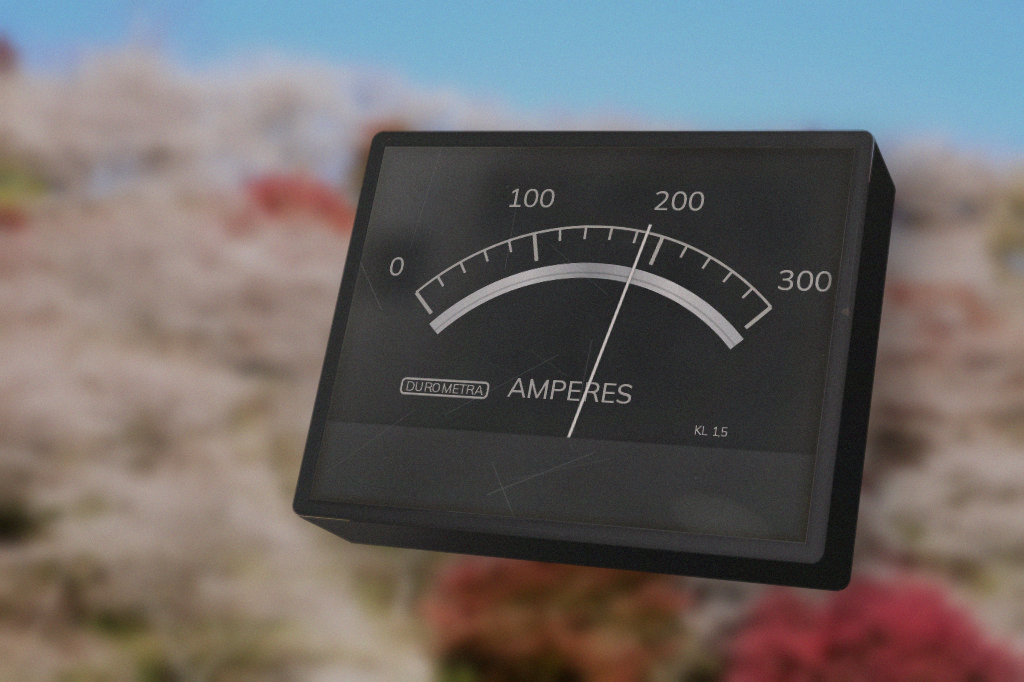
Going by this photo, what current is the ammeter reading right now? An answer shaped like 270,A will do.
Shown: 190,A
